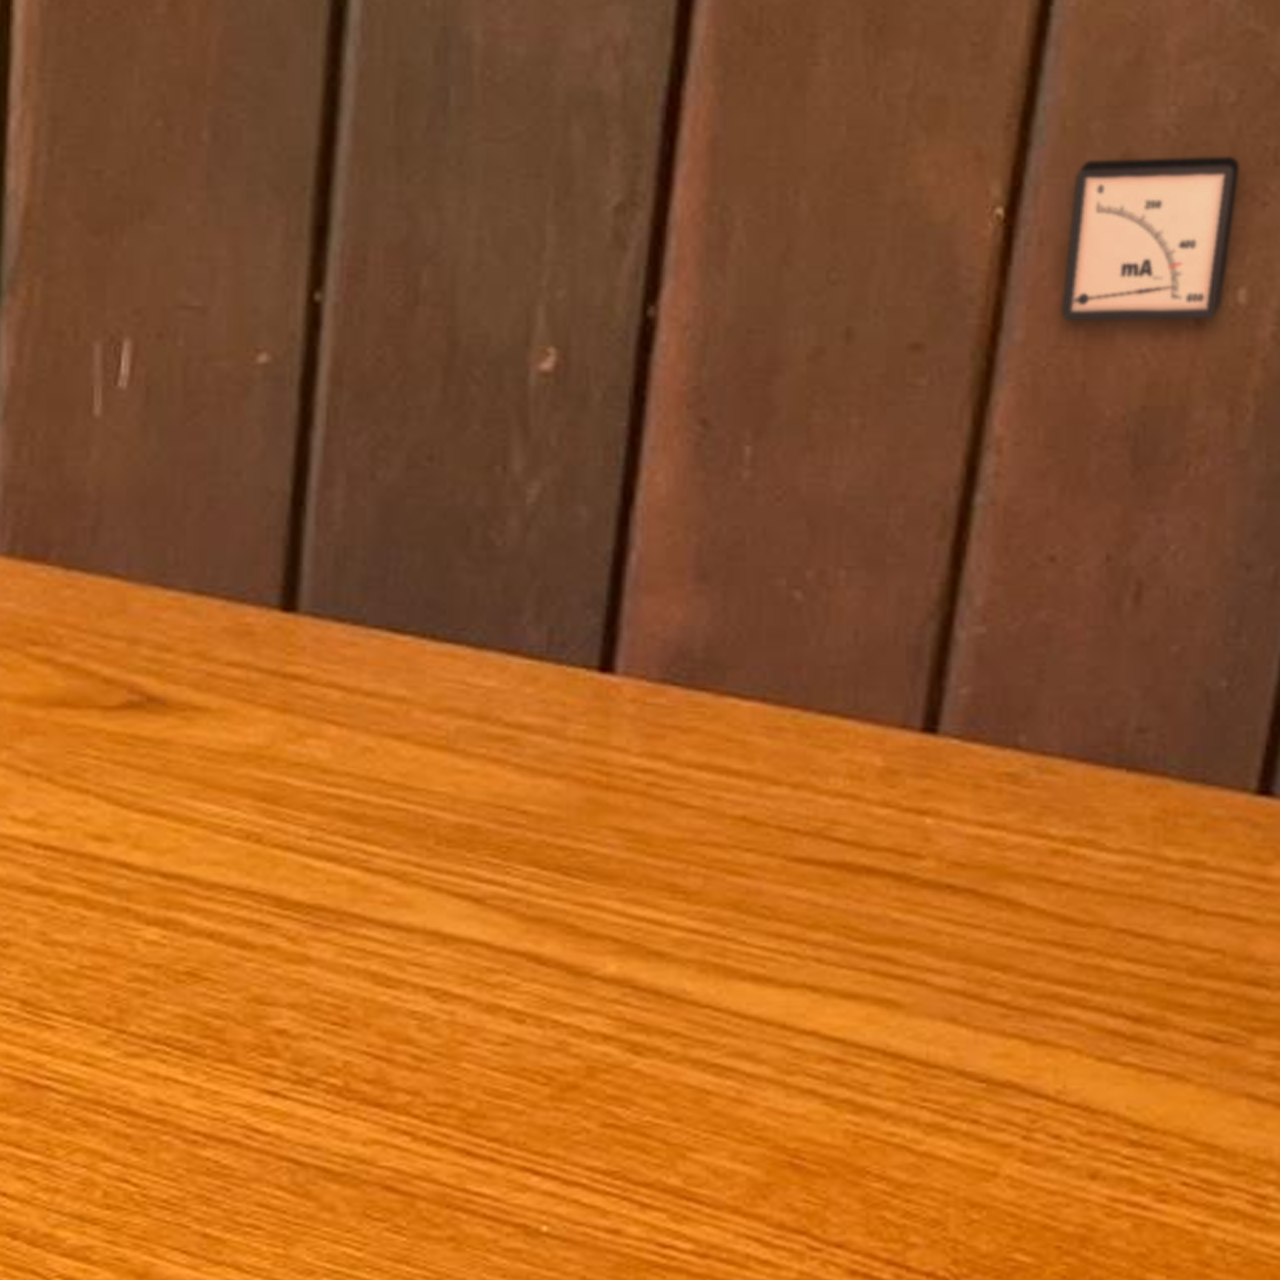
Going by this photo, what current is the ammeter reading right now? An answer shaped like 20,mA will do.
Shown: 550,mA
